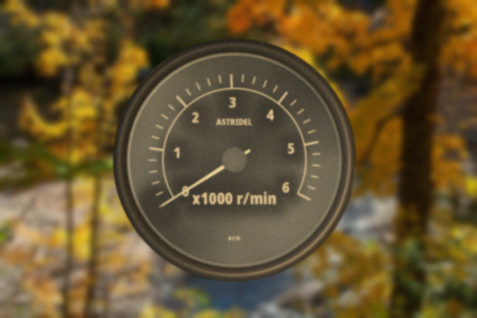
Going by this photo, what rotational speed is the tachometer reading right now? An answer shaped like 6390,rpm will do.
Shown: 0,rpm
